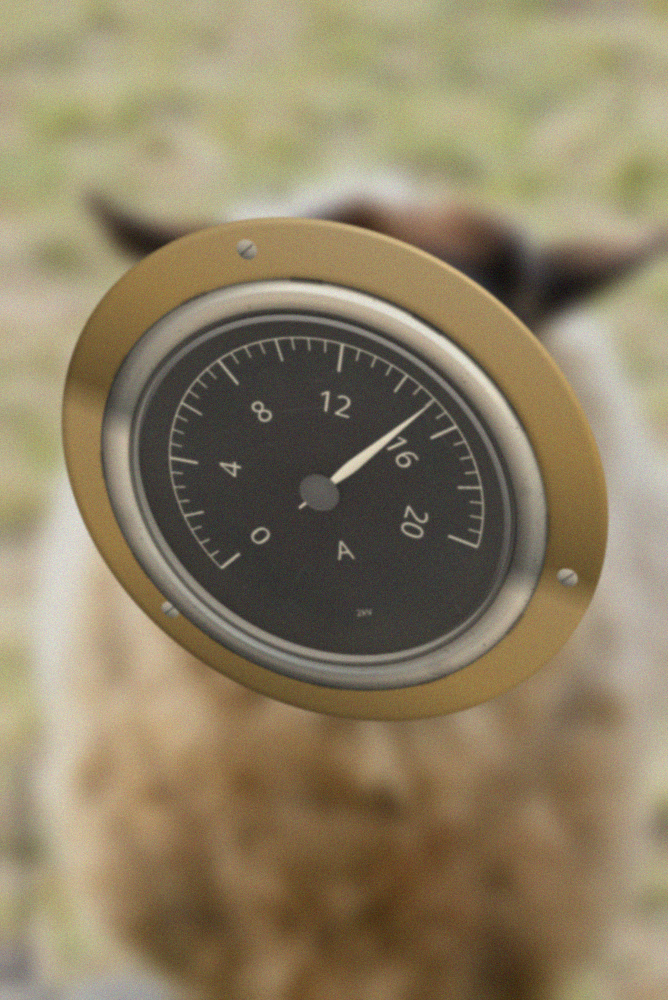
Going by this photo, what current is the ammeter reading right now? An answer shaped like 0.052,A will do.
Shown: 15,A
